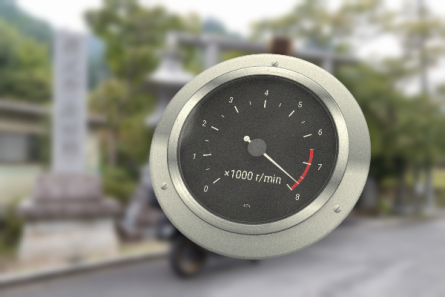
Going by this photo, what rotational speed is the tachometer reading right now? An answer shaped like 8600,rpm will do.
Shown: 7750,rpm
